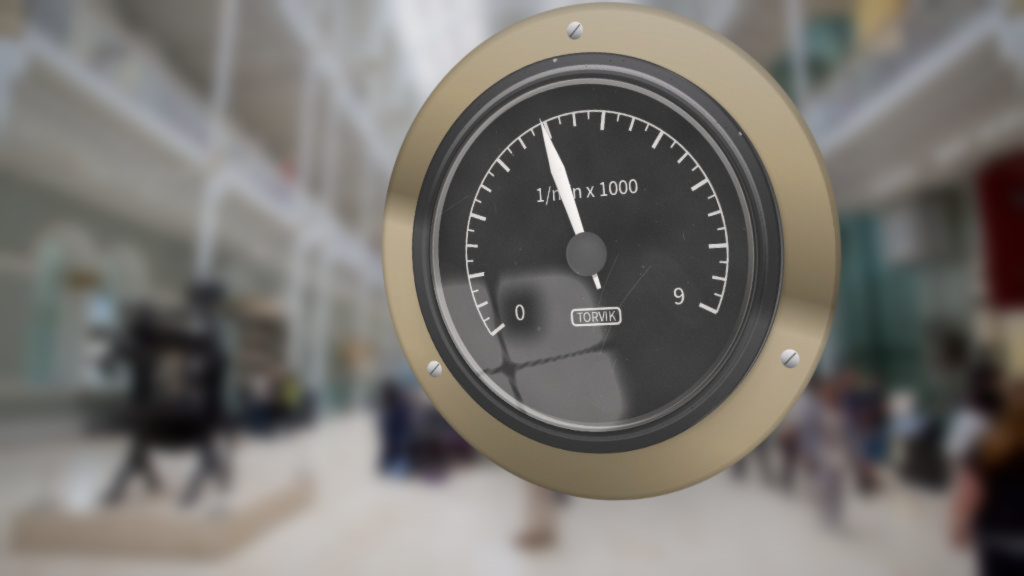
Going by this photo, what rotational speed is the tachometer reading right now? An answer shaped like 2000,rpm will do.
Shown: 4000,rpm
